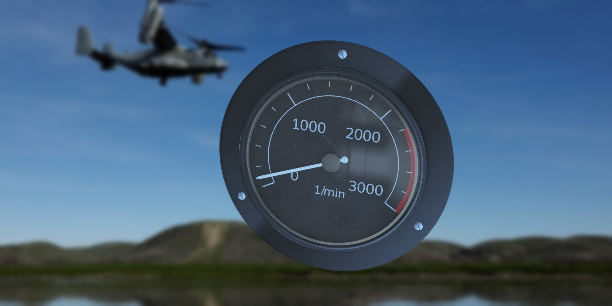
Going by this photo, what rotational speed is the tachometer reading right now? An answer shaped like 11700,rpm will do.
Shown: 100,rpm
